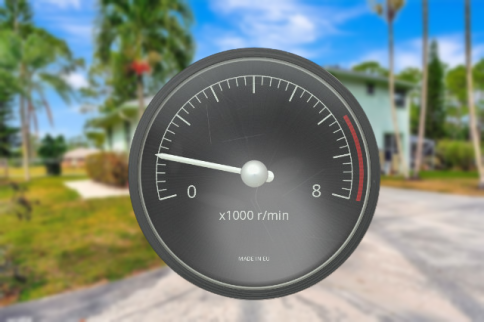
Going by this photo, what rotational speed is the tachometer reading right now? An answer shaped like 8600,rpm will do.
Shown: 1000,rpm
